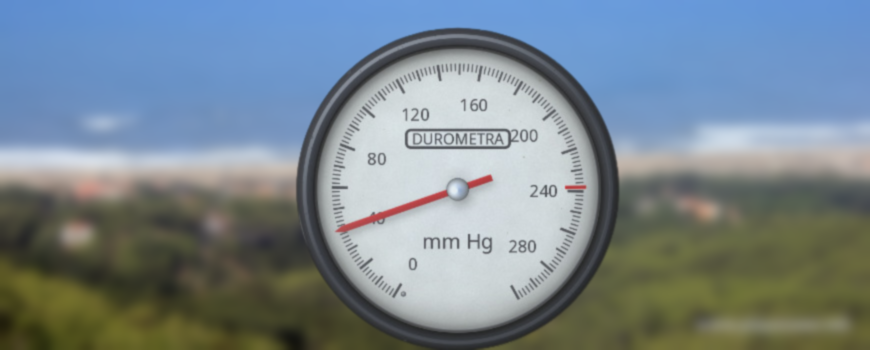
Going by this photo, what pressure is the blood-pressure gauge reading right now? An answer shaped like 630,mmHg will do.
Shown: 40,mmHg
